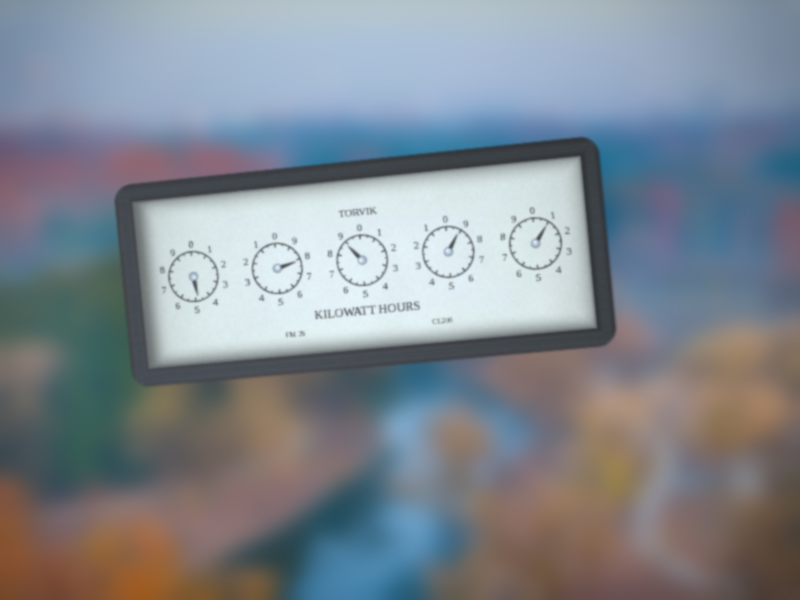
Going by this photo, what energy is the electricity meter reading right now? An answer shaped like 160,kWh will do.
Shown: 47891,kWh
